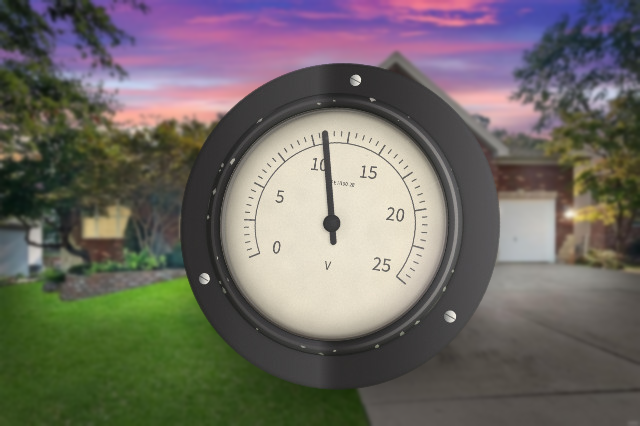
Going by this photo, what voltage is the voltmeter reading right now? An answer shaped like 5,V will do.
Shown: 11,V
